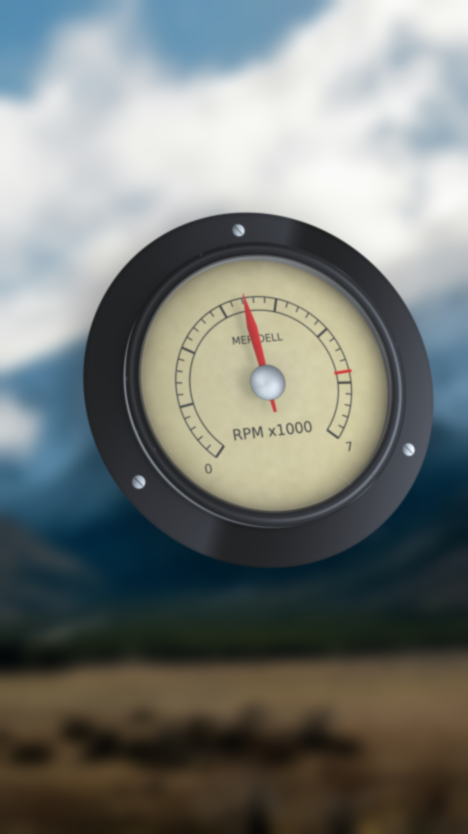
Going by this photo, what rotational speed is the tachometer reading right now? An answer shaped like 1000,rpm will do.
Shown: 3400,rpm
